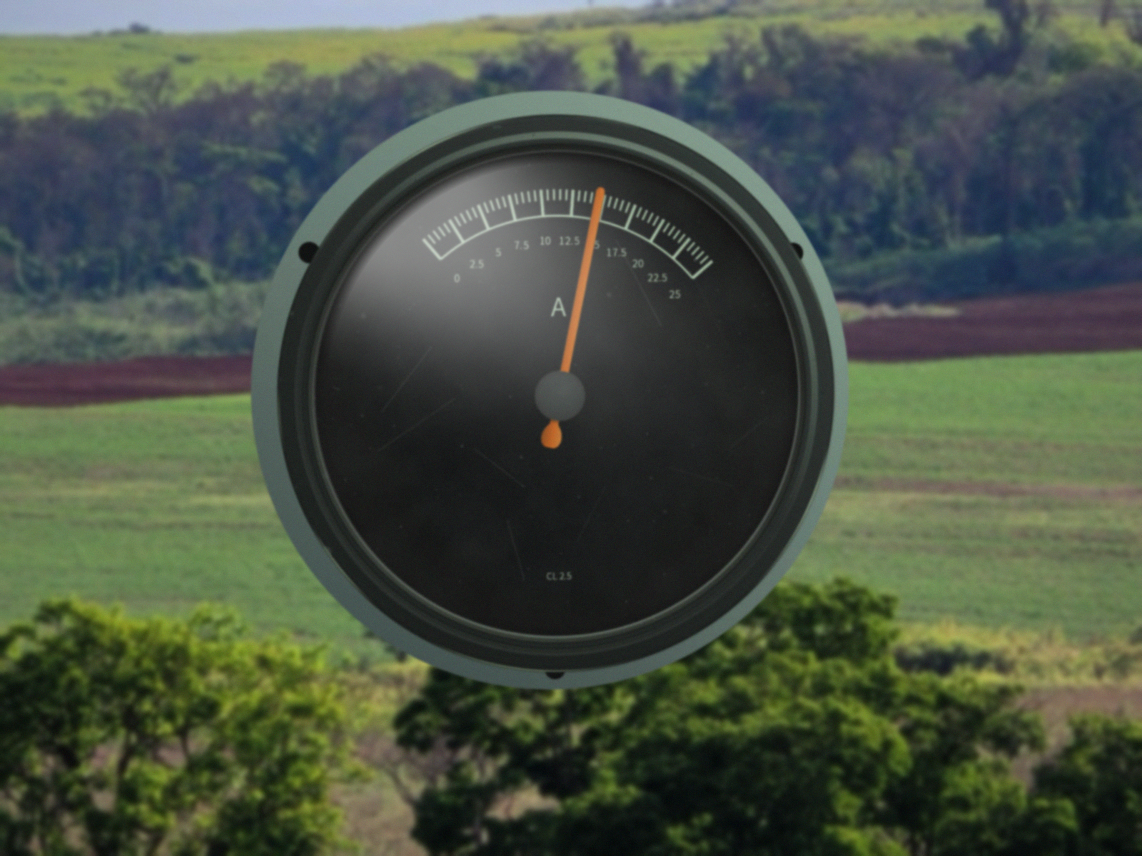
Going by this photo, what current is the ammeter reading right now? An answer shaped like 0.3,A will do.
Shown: 14.5,A
